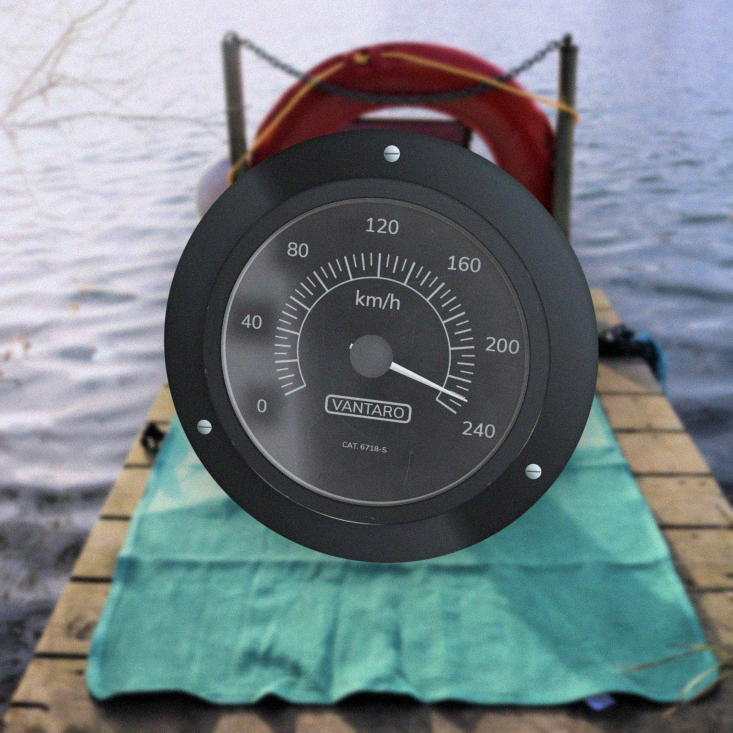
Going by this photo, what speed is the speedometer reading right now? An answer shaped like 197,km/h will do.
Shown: 230,km/h
